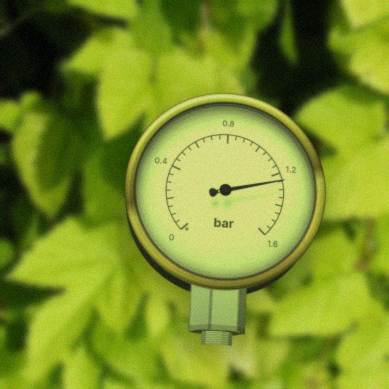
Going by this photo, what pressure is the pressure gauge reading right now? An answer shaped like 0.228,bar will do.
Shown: 1.25,bar
